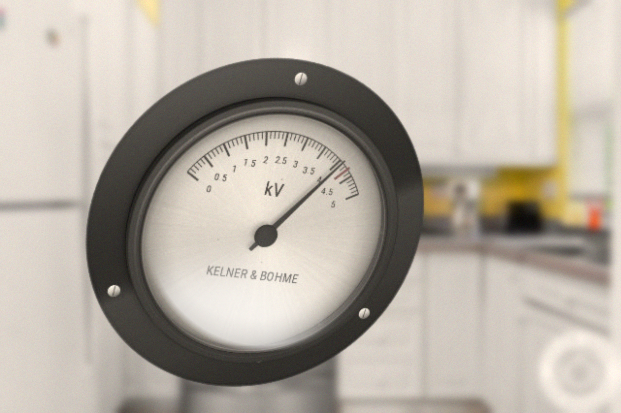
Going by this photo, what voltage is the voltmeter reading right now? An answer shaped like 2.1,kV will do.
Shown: 4,kV
